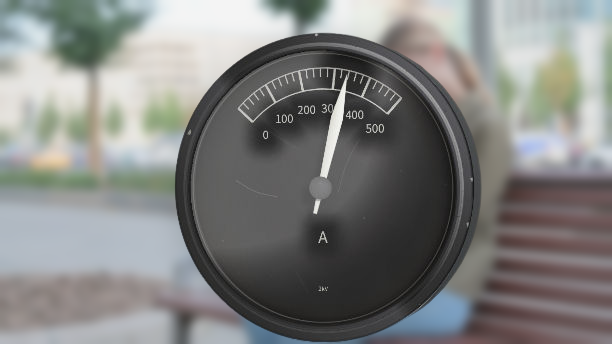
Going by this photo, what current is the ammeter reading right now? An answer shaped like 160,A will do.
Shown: 340,A
